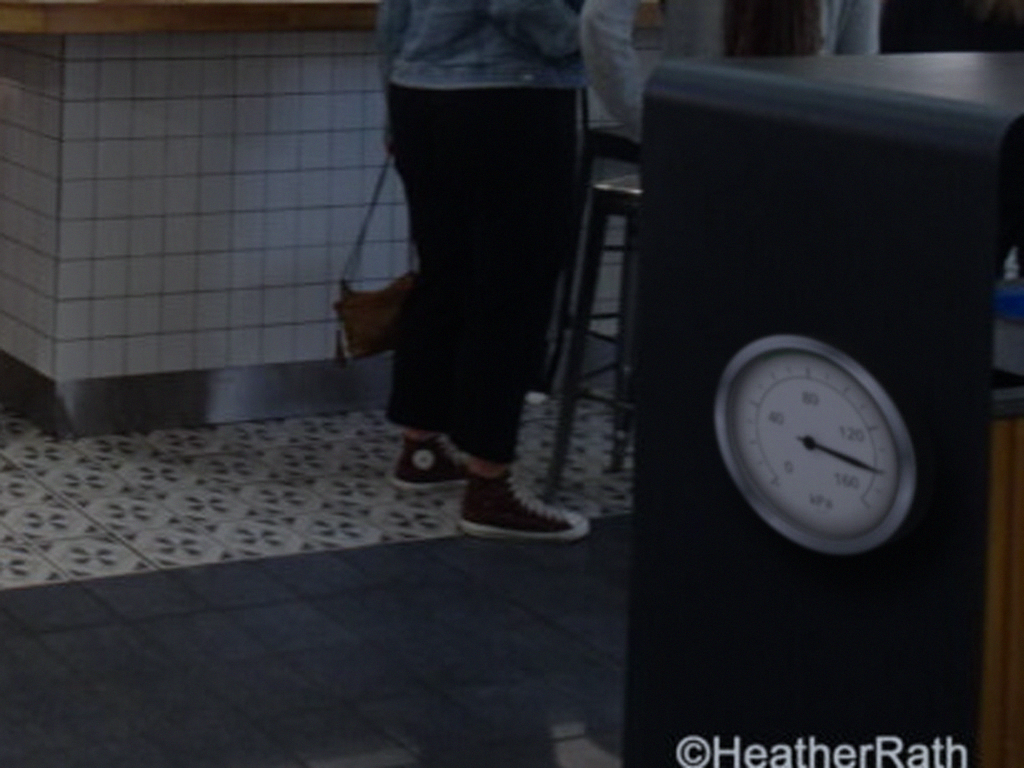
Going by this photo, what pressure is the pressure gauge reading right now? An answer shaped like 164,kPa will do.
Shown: 140,kPa
